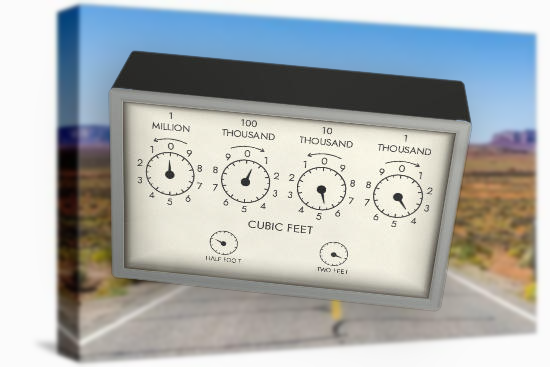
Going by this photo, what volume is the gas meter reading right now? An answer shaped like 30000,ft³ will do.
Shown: 5400,ft³
